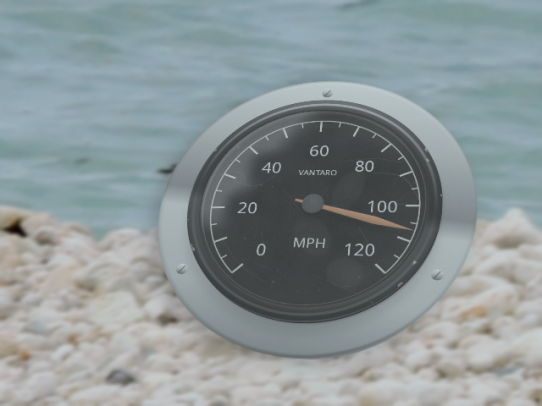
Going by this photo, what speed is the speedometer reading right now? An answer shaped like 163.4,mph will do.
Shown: 107.5,mph
